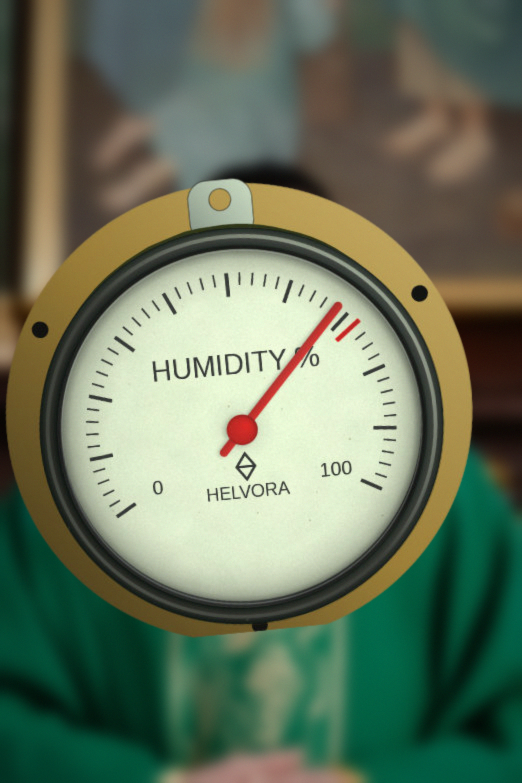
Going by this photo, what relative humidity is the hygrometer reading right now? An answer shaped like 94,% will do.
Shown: 68,%
